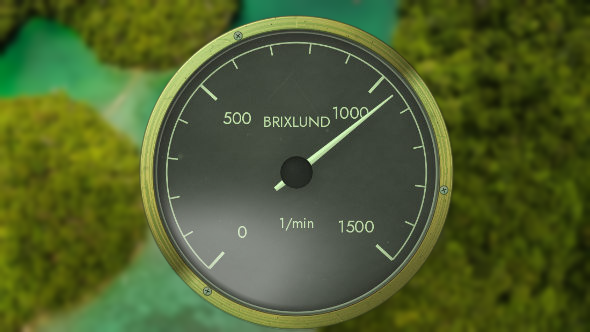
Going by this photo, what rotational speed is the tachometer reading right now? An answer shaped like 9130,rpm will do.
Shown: 1050,rpm
